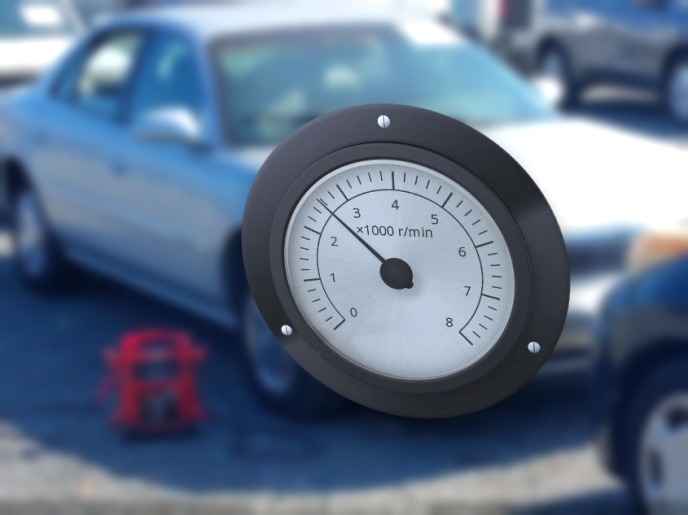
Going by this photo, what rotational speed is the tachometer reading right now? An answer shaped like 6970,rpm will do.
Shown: 2600,rpm
